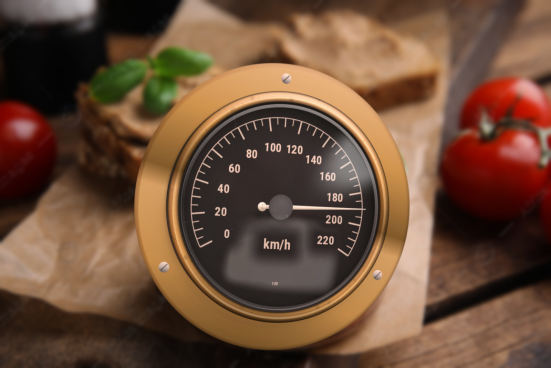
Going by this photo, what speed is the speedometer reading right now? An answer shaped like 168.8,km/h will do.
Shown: 190,km/h
